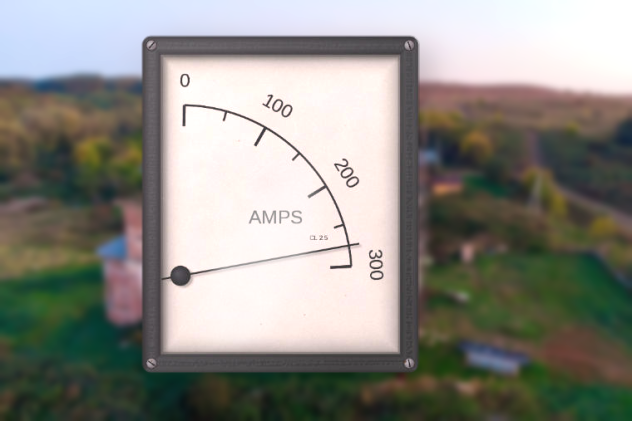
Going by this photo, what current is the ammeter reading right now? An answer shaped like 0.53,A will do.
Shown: 275,A
